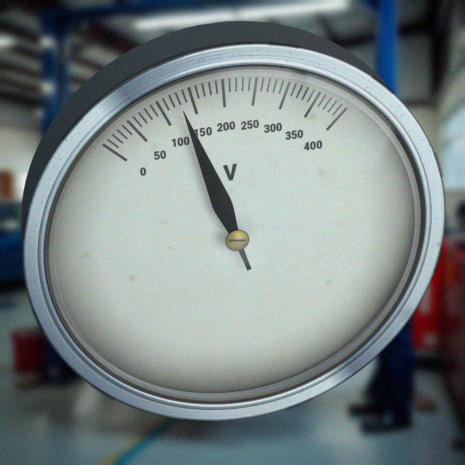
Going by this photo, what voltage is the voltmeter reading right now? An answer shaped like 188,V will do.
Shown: 130,V
